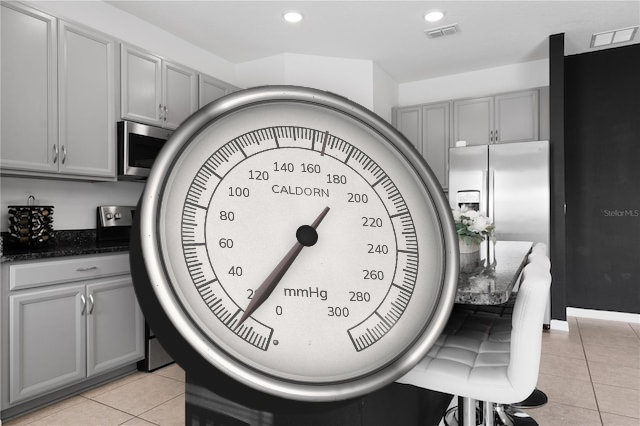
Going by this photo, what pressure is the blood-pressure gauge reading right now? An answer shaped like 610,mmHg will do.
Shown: 16,mmHg
